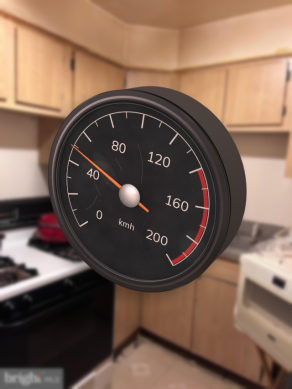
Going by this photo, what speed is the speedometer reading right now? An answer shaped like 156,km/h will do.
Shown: 50,km/h
